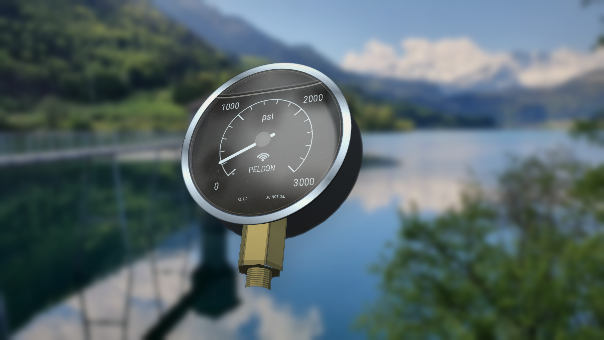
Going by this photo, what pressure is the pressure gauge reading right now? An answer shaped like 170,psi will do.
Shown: 200,psi
